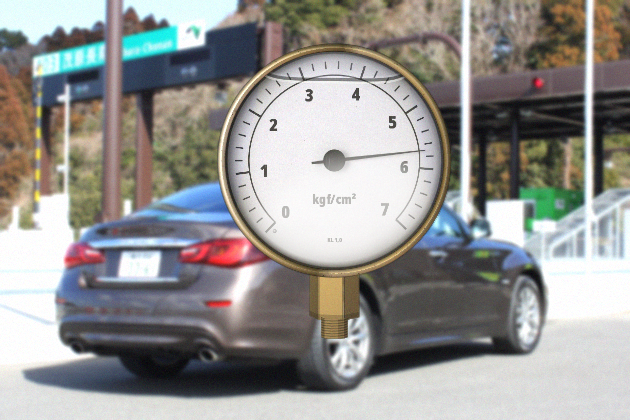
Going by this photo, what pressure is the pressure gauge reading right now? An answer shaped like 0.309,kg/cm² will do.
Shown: 5.7,kg/cm²
